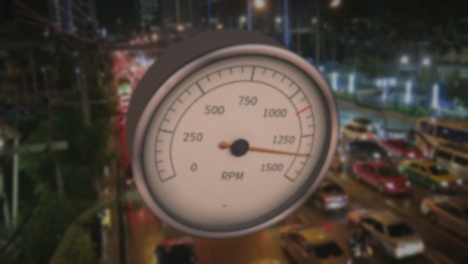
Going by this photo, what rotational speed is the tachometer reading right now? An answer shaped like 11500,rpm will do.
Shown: 1350,rpm
